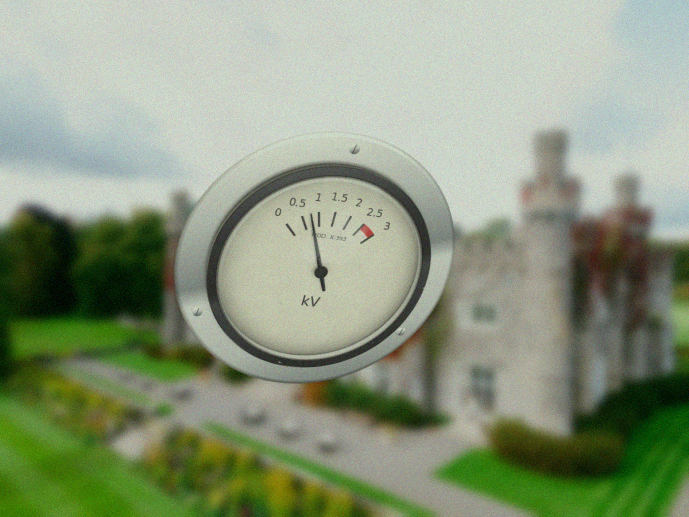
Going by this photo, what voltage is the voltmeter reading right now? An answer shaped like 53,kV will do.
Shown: 0.75,kV
